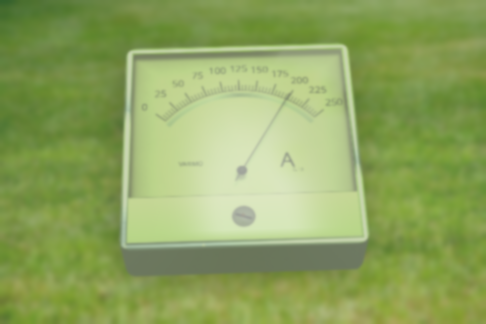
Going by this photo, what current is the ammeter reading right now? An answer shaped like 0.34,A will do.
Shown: 200,A
